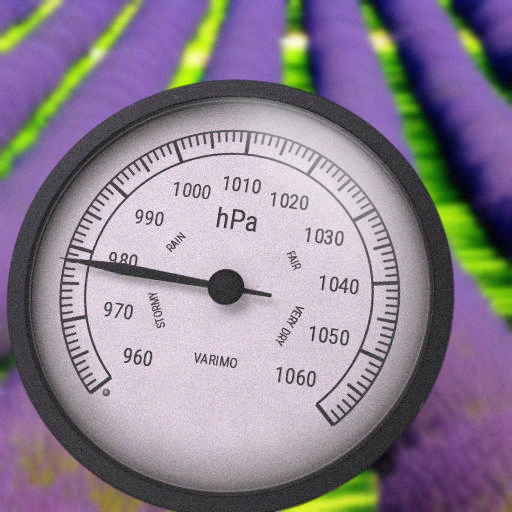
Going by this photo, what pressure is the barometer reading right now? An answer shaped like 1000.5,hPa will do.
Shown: 978,hPa
